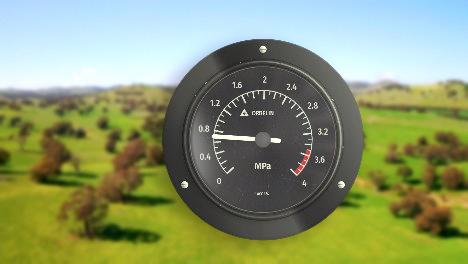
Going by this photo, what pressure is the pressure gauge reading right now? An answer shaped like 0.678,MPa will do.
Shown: 0.7,MPa
